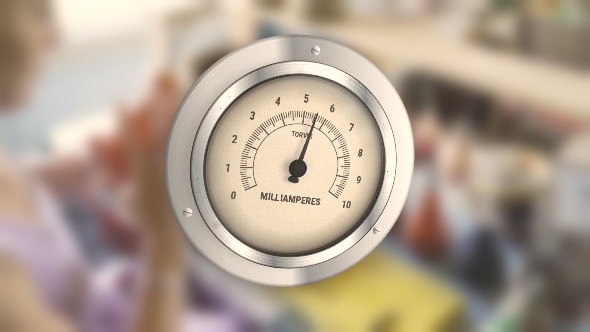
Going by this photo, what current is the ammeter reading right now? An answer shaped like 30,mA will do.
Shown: 5.5,mA
